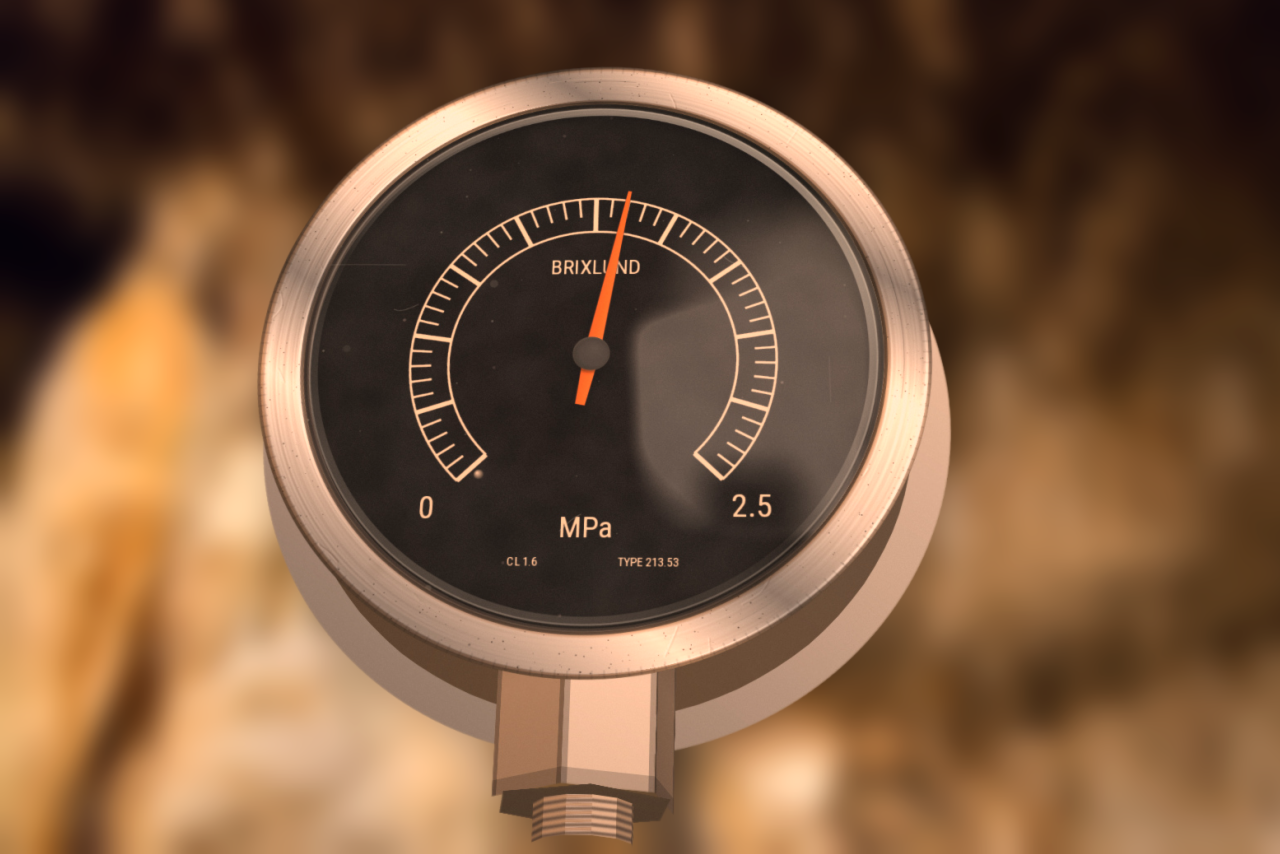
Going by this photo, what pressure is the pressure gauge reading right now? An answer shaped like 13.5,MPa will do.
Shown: 1.35,MPa
